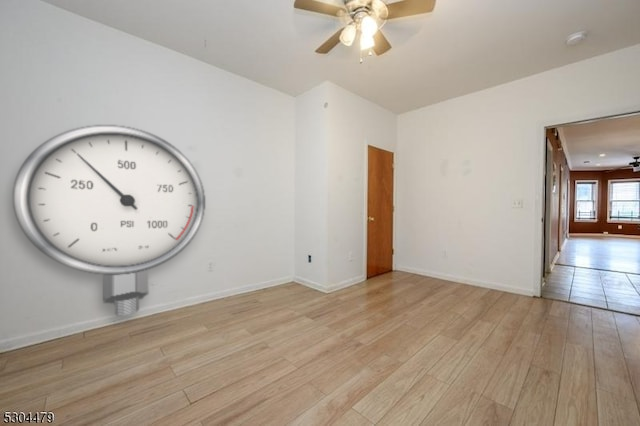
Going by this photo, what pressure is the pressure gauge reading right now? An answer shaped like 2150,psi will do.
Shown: 350,psi
